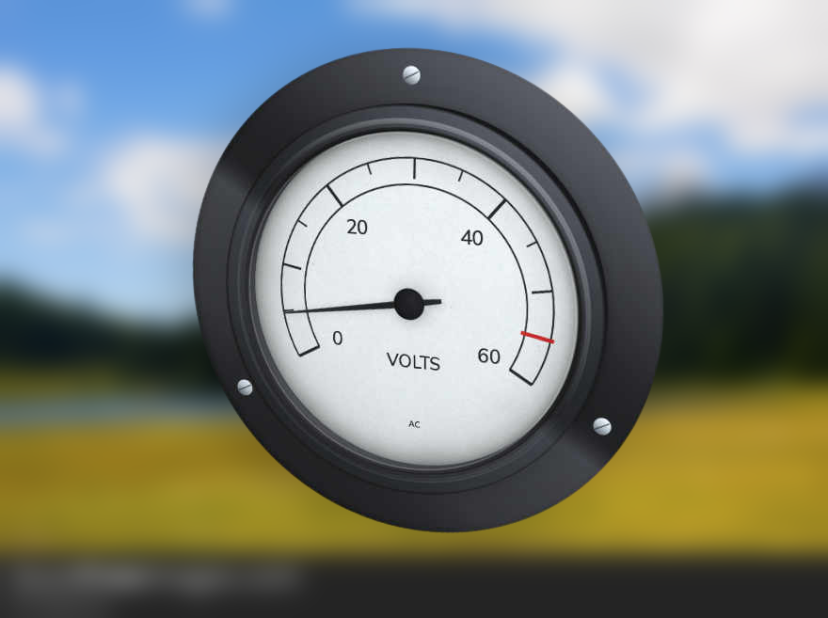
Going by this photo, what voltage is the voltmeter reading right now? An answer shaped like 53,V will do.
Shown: 5,V
